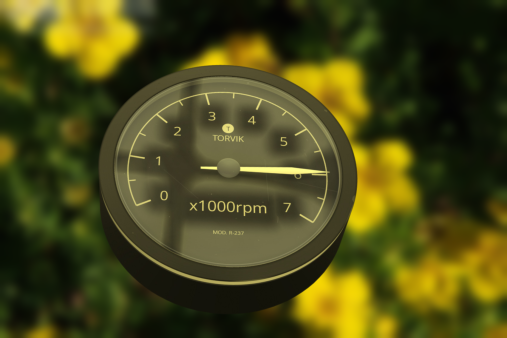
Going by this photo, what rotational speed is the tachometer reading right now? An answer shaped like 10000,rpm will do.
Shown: 6000,rpm
